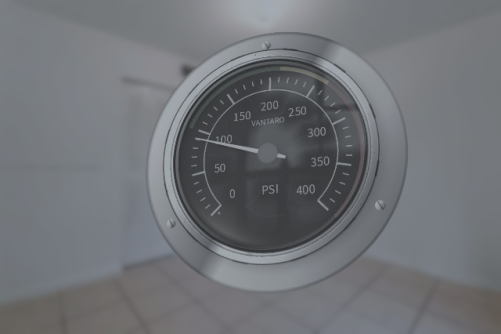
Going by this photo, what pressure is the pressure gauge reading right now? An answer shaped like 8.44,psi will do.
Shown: 90,psi
